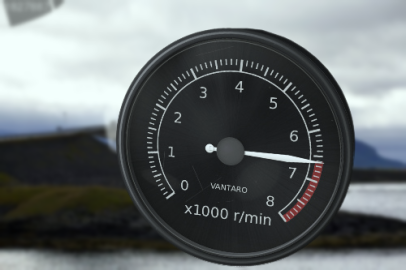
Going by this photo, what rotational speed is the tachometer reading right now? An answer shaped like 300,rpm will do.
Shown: 6600,rpm
